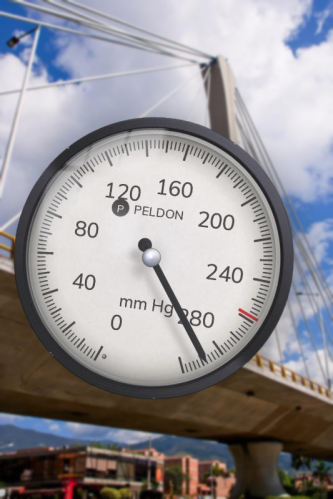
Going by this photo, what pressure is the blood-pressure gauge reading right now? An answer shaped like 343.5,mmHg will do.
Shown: 288,mmHg
